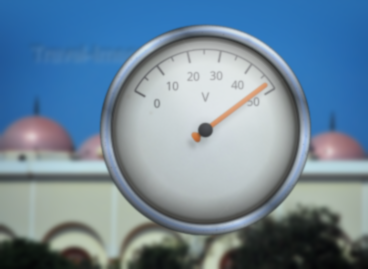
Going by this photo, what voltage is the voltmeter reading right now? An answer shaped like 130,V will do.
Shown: 47.5,V
